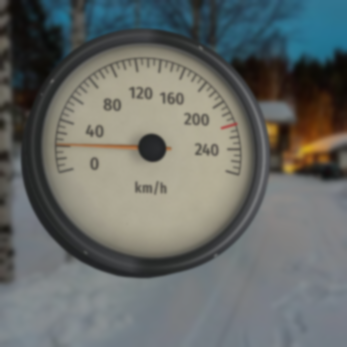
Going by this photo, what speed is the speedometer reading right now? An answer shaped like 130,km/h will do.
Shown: 20,km/h
